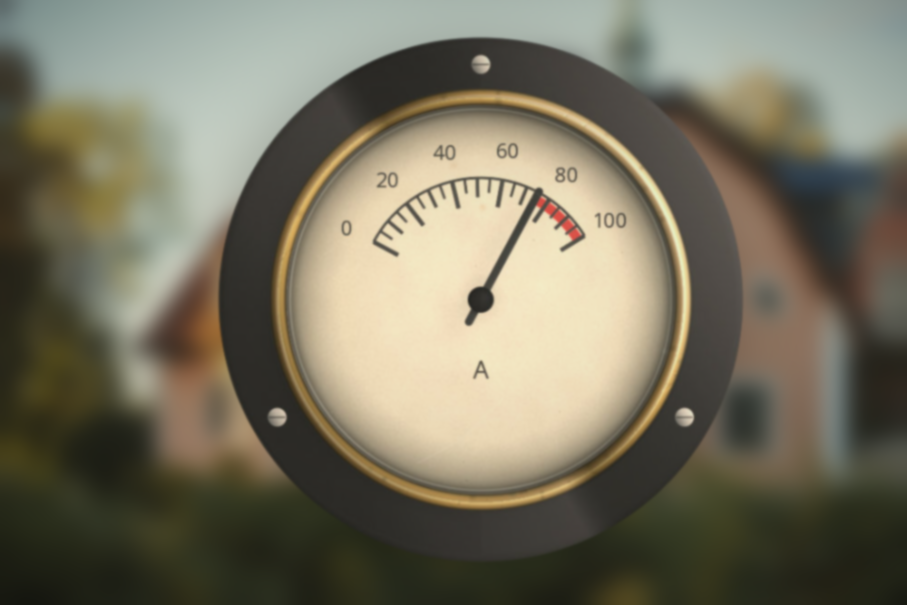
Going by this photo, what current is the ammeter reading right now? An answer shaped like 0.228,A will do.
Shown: 75,A
